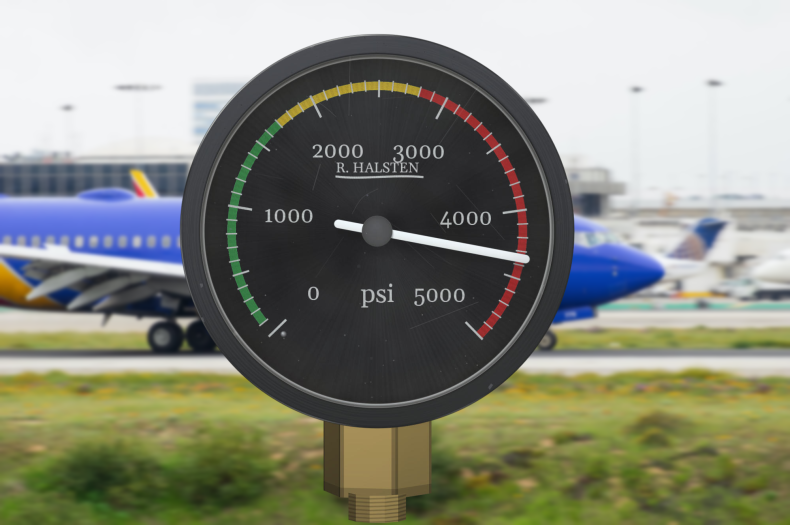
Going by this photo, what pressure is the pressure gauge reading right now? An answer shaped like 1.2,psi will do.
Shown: 4350,psi
